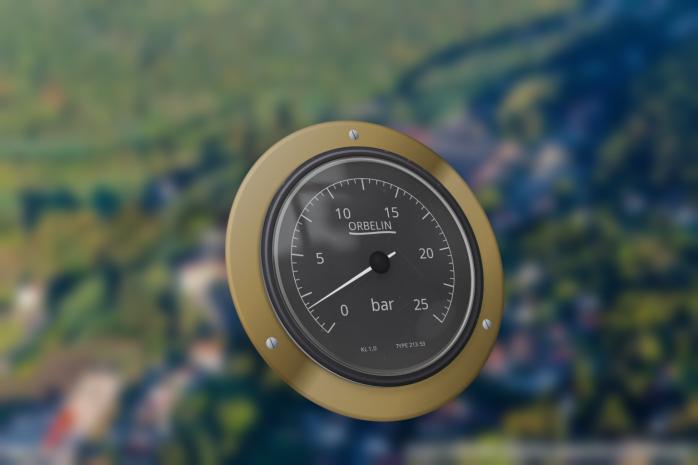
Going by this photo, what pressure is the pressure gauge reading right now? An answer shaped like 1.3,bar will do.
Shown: 1.75,bar
